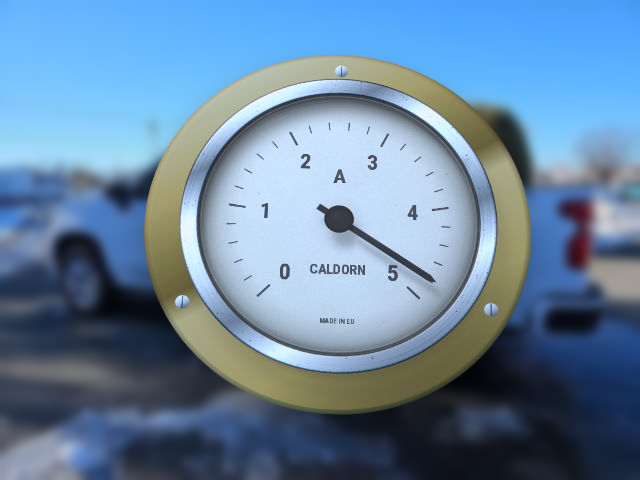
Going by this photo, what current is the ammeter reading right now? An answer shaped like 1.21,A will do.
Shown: 4.8,A
